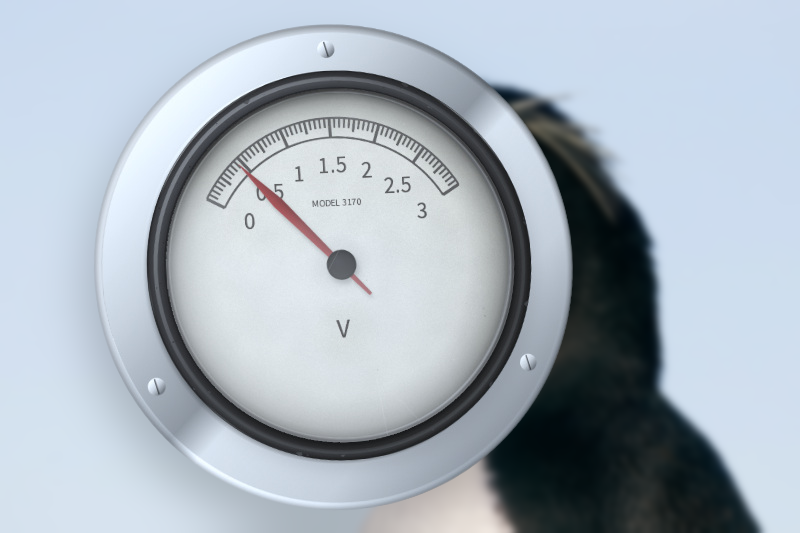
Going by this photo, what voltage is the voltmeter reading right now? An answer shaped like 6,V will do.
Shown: 0.45,V
